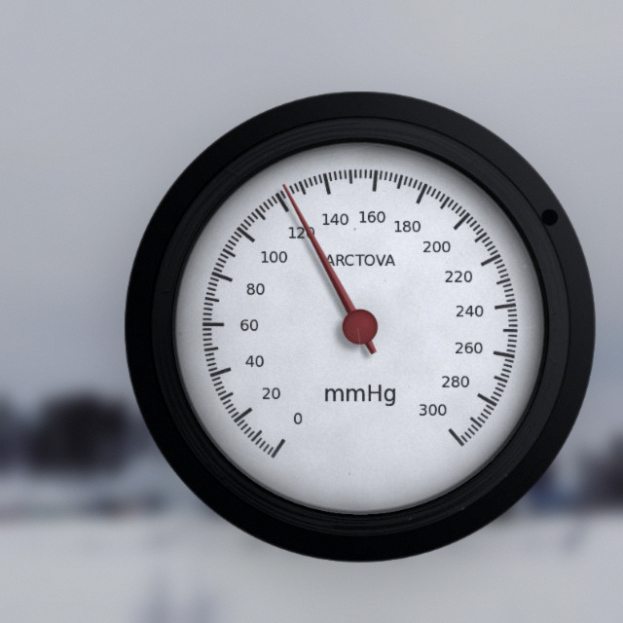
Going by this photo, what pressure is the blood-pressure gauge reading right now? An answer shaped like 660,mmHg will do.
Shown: 124,mmHg
